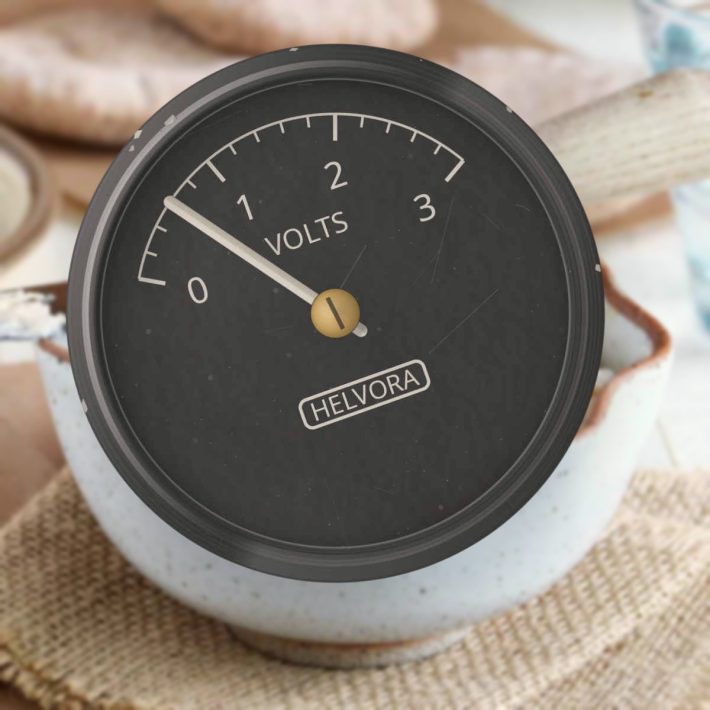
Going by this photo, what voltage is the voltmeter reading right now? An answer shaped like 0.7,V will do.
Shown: 0.6,V
